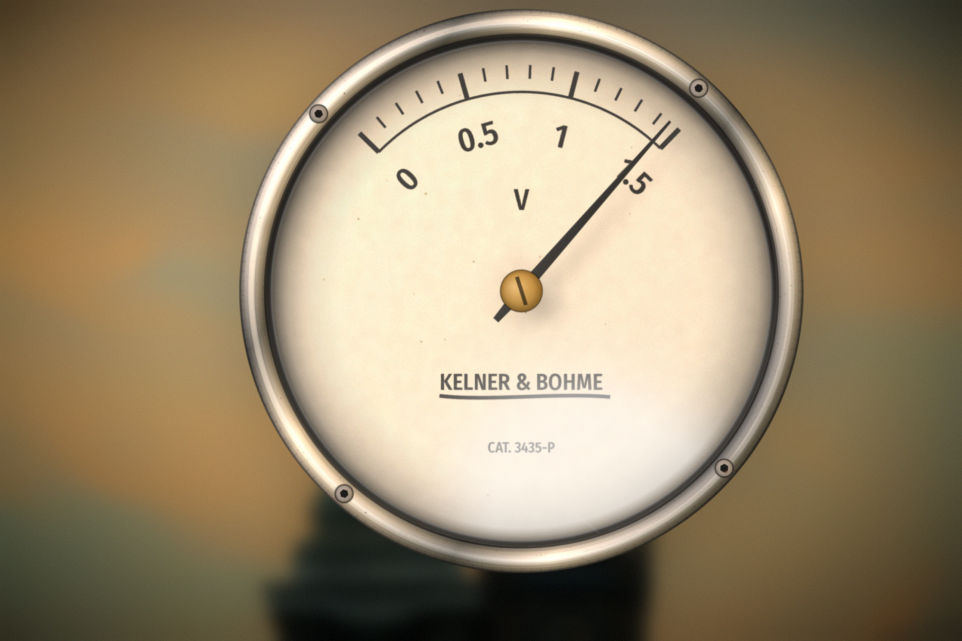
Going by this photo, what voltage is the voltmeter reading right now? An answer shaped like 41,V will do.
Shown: 1.45,V
